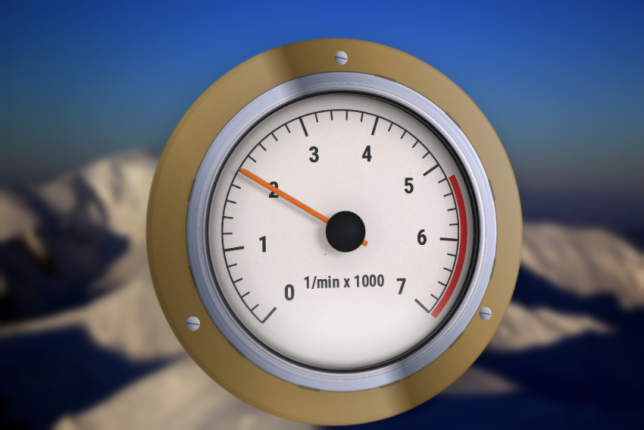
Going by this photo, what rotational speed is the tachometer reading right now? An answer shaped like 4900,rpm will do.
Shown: 2000,rpm
